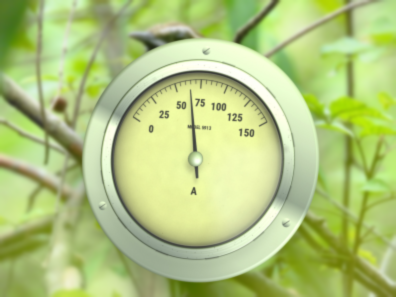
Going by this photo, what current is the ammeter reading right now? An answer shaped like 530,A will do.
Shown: 65,A
